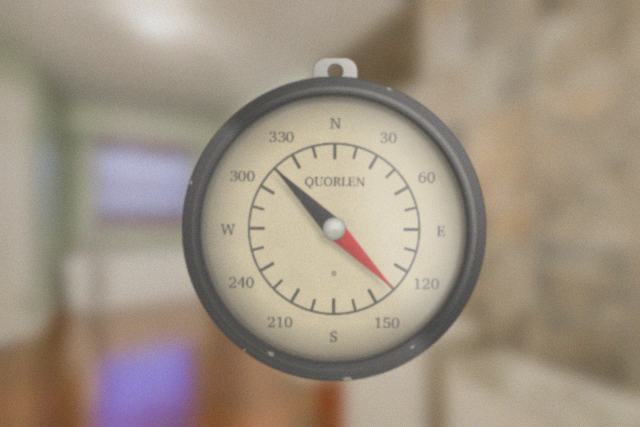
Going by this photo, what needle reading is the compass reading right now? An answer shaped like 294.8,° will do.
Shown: 135,°
